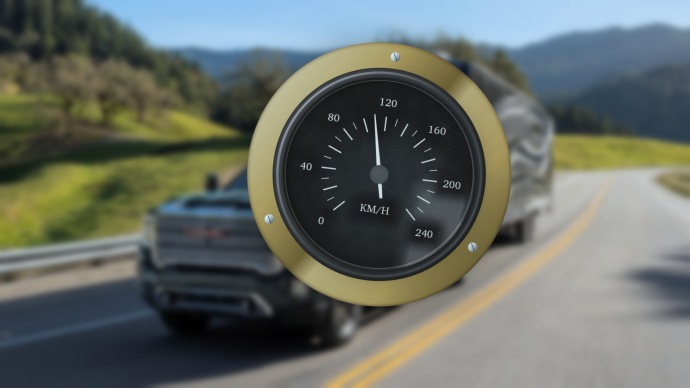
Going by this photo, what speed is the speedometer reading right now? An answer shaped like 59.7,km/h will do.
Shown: 110,km/h
